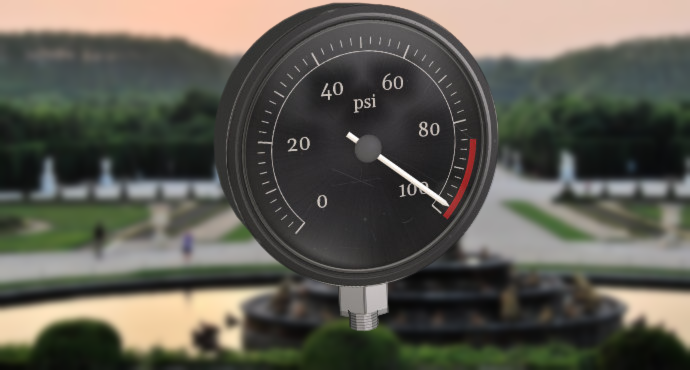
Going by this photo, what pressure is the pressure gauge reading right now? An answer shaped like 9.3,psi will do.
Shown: 98,psi
